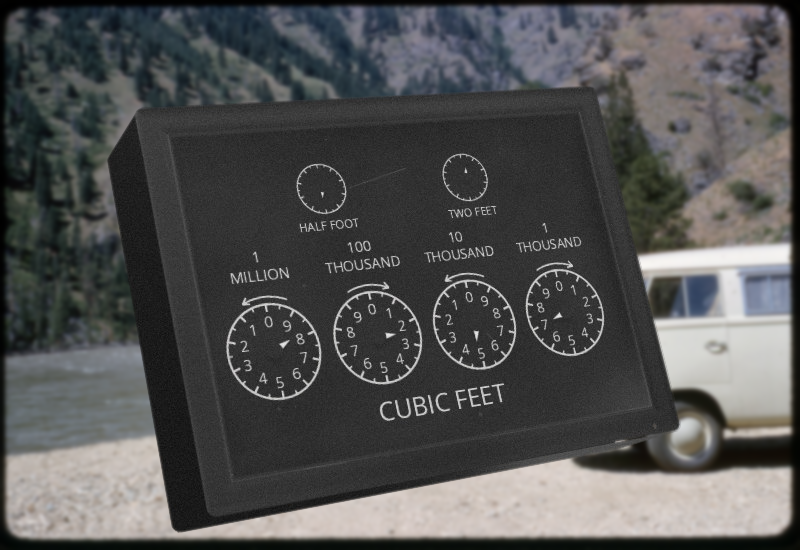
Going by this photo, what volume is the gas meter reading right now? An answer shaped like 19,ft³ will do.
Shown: 824700,ft³
